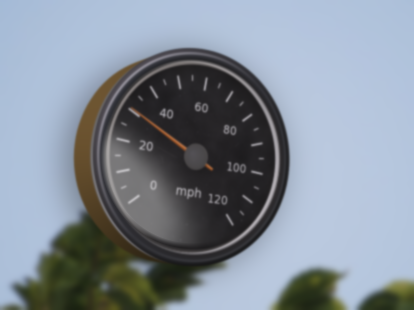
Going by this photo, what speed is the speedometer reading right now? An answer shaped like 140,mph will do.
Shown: 30,mph
